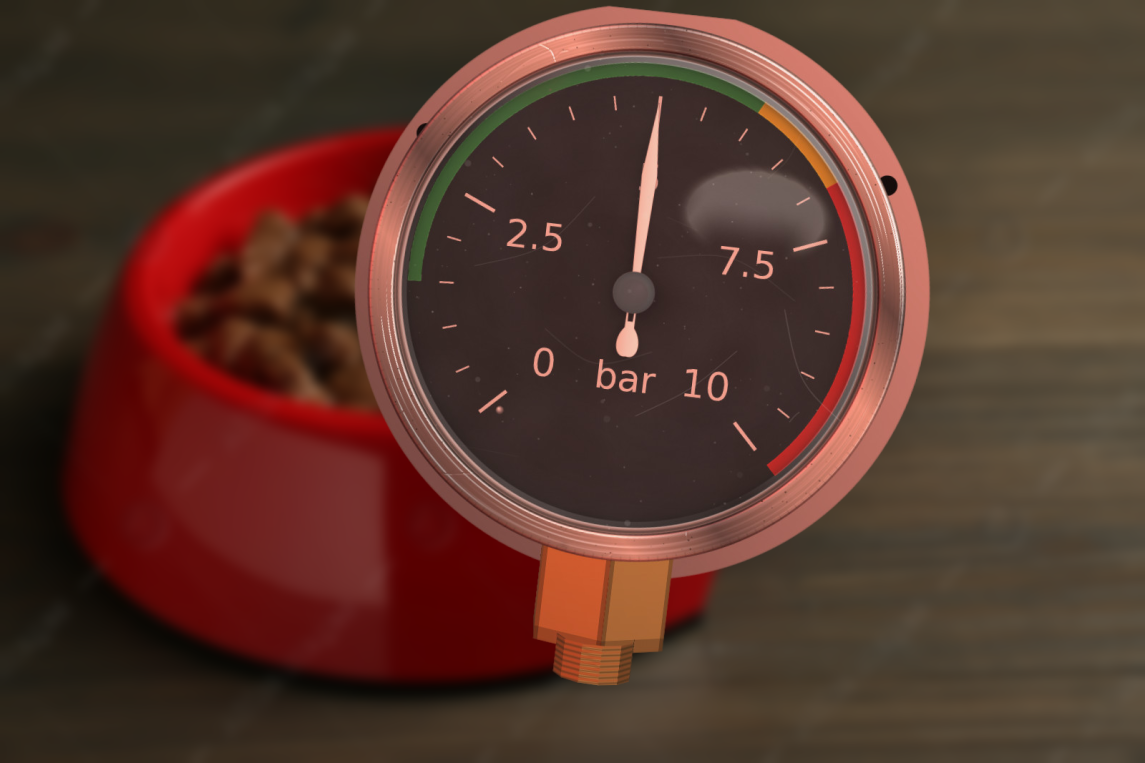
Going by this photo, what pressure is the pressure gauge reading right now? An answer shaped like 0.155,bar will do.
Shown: 5,bar
